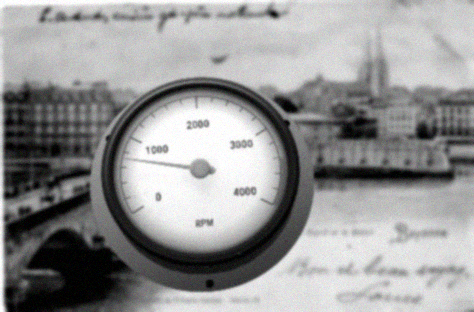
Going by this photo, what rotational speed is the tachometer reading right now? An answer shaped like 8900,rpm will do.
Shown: 700,rpm
